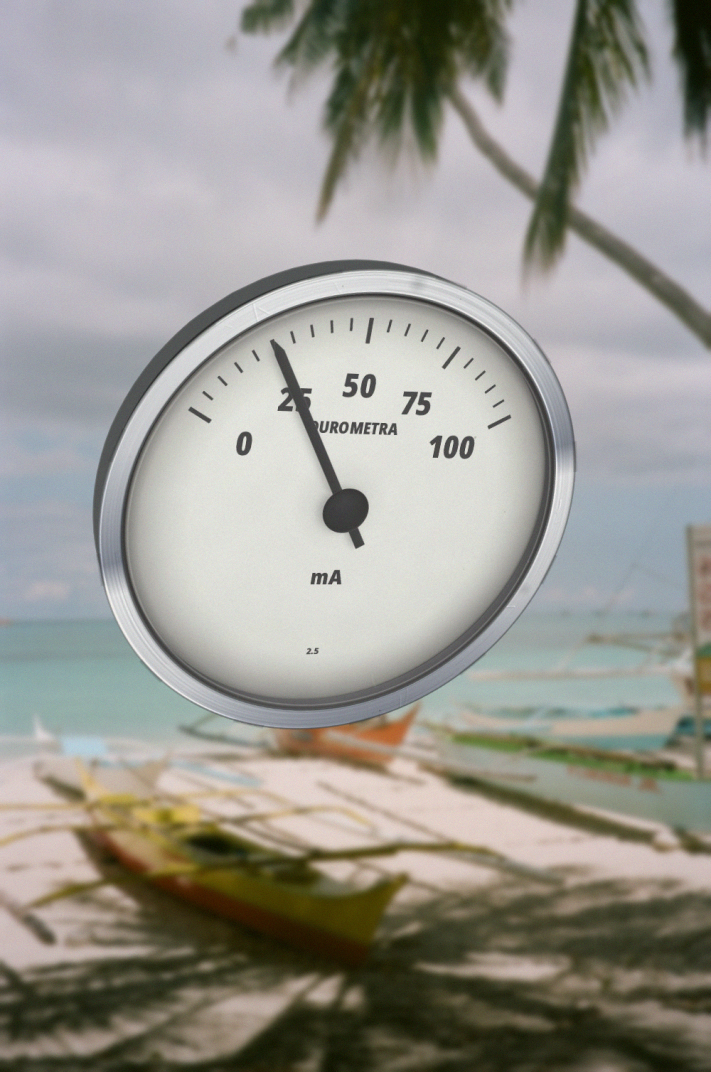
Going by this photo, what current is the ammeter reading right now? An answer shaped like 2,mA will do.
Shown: 25,mA
